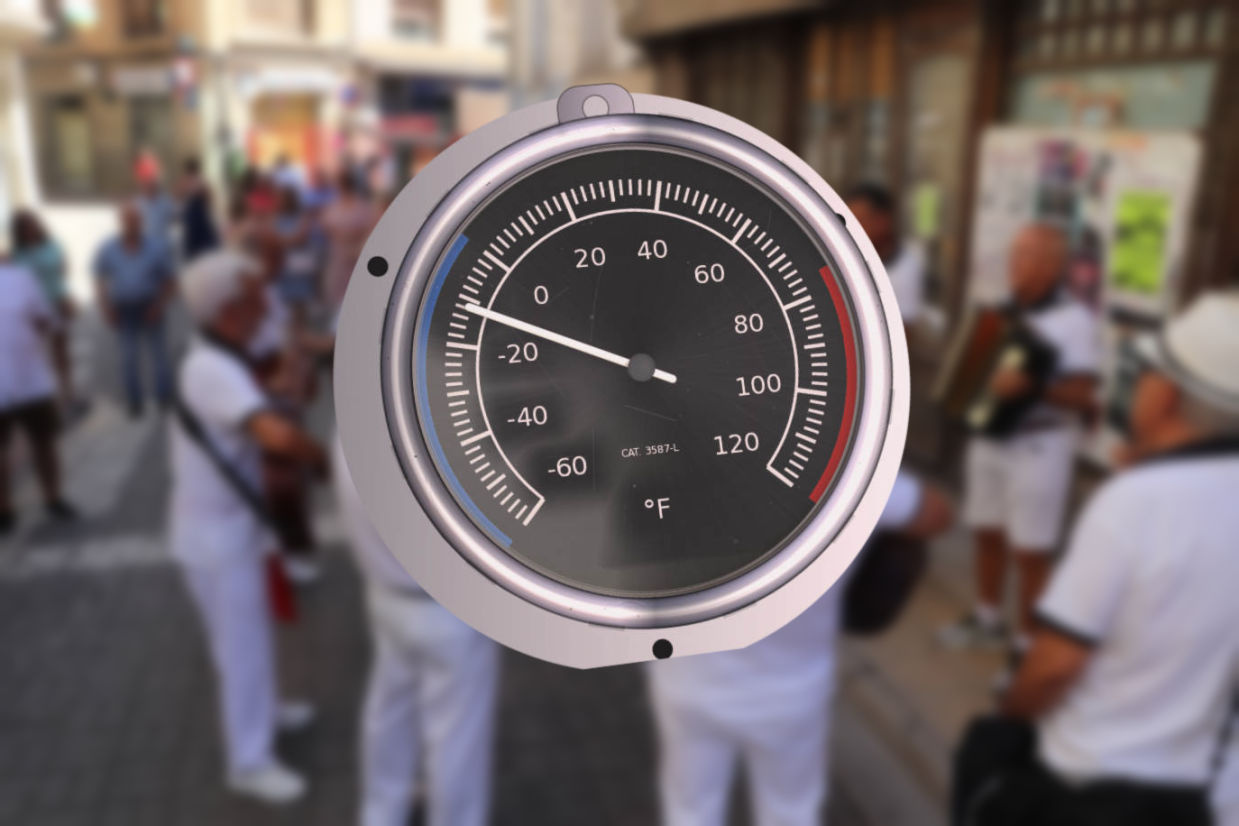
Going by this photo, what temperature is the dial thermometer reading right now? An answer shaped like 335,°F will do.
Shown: -12,°F
